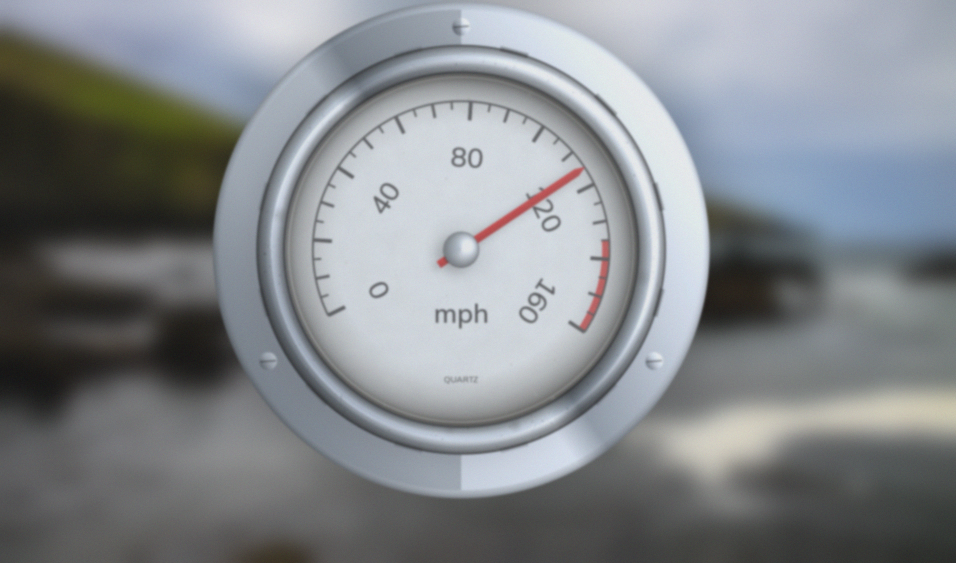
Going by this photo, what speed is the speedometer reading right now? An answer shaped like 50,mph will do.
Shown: 115,mph
